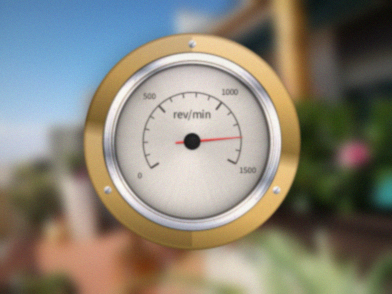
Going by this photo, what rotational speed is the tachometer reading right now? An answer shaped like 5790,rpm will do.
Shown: 1300,rpm
